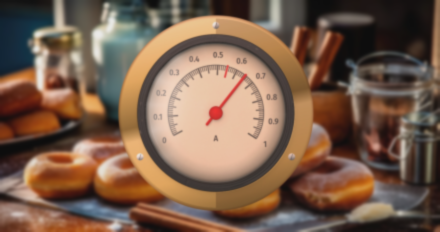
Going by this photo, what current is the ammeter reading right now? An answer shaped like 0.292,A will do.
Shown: 0.65,A
